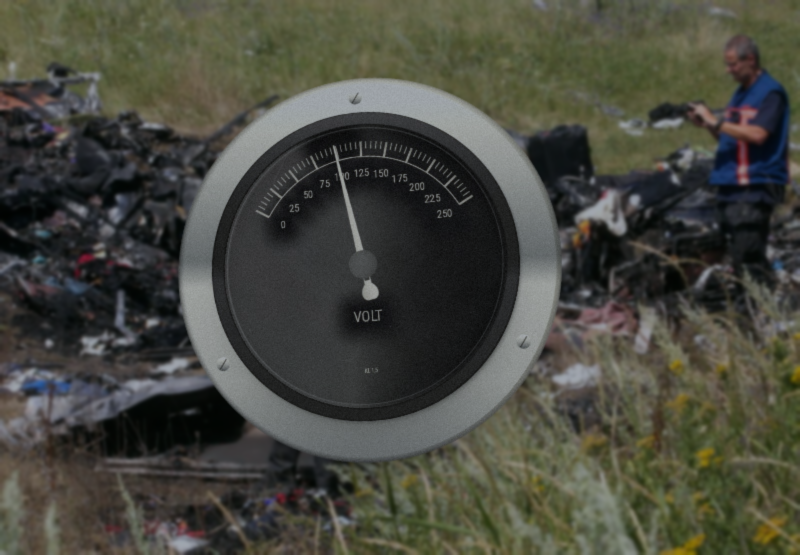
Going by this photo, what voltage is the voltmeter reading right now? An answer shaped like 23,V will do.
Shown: 100,V
